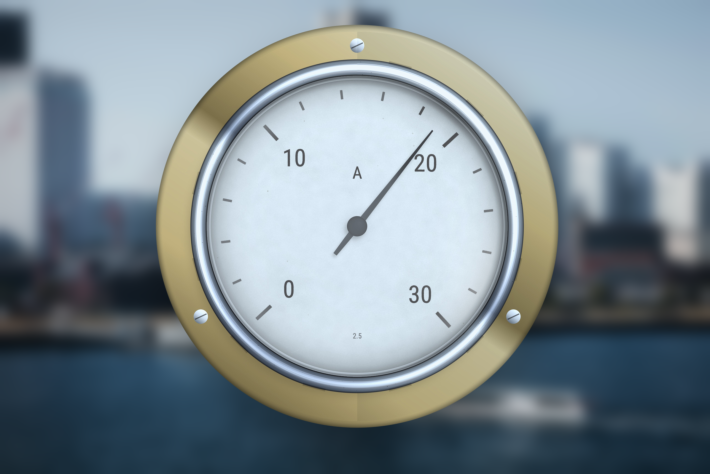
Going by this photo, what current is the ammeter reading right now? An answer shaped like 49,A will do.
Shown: 19,A
